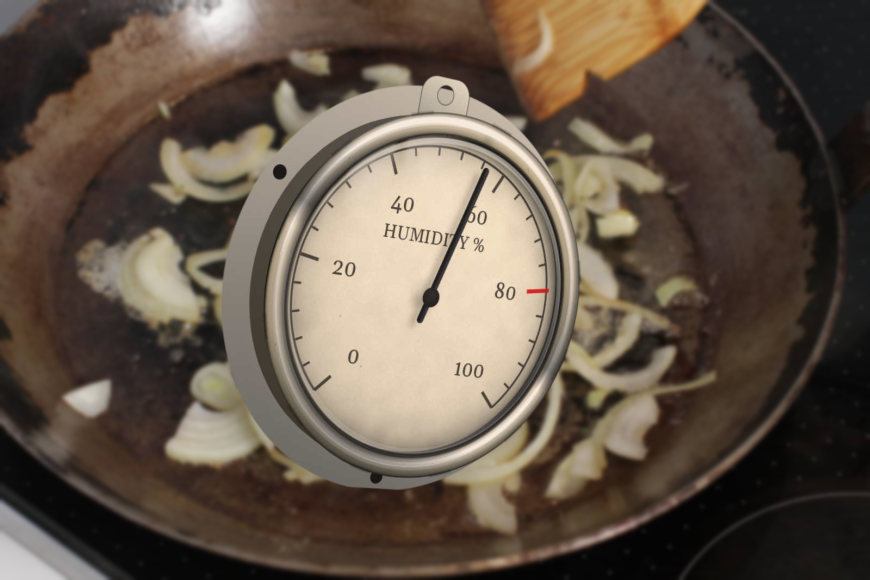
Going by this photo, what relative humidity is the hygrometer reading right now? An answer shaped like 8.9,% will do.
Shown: 56,%
